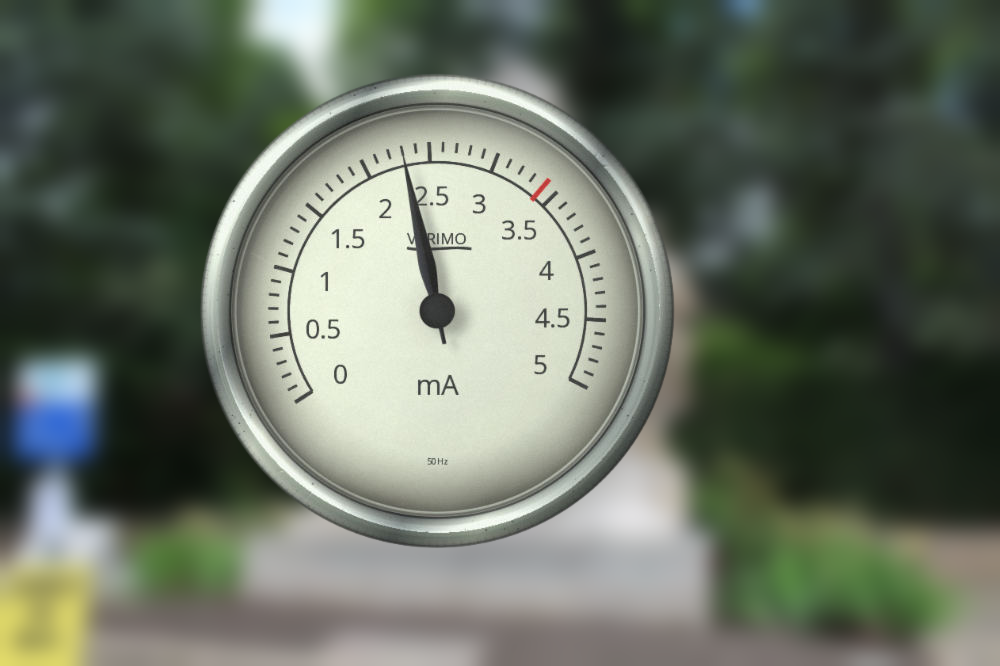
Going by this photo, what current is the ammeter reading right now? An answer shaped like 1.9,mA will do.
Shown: 2.3,mA
